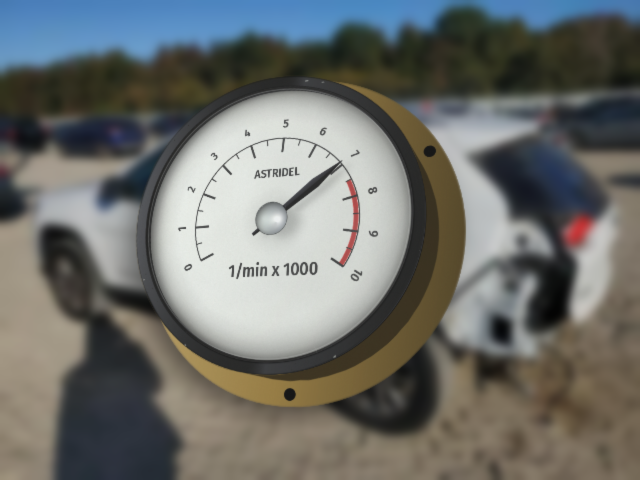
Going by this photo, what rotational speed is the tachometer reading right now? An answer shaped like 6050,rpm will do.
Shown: 7000,rpm
